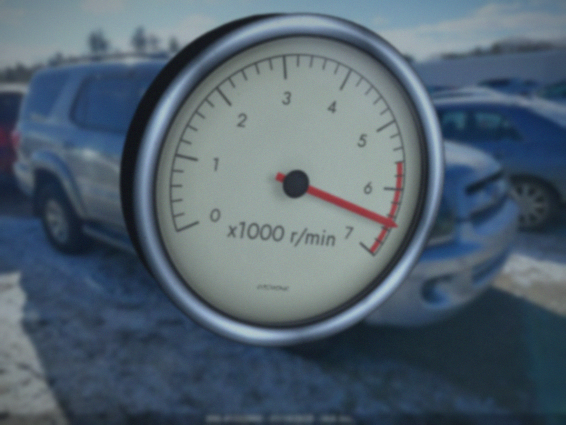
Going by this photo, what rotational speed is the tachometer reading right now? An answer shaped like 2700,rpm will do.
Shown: 6500,rpm
